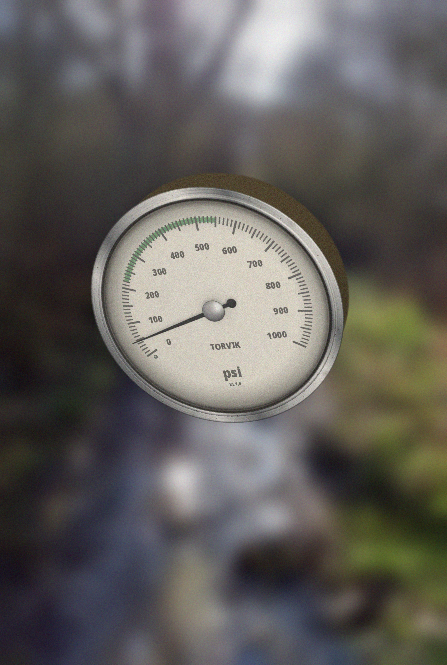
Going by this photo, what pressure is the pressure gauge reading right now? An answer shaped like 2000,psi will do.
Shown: 50,psi
